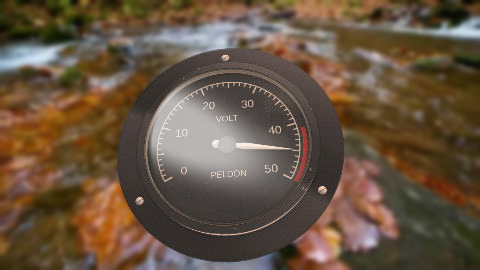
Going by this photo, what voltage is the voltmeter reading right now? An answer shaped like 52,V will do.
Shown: 45,V
